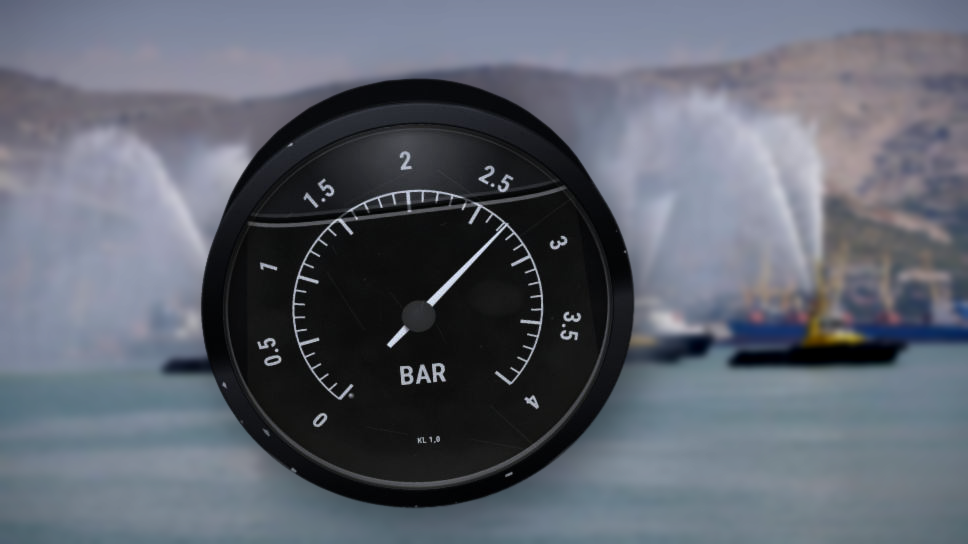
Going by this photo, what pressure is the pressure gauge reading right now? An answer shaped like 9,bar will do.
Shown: 2.7,bar
